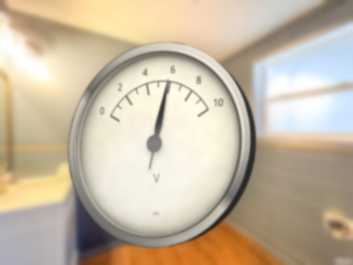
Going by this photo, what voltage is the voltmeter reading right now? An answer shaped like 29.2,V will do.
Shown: 6,V
